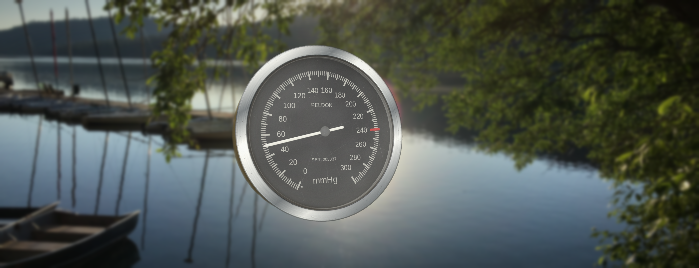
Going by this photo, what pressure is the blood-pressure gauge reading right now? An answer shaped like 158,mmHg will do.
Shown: 50,mmHg
